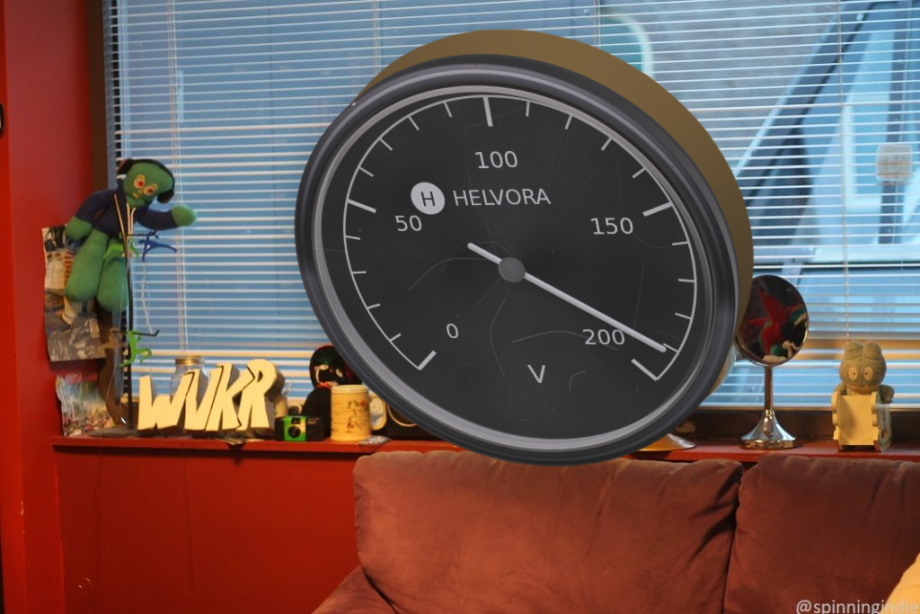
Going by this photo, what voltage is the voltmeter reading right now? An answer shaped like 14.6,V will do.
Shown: 190,V
